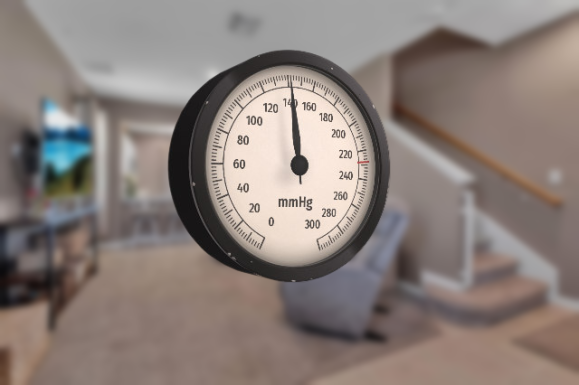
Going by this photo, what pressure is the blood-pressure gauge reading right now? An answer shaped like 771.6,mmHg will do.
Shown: 140,mmHg
